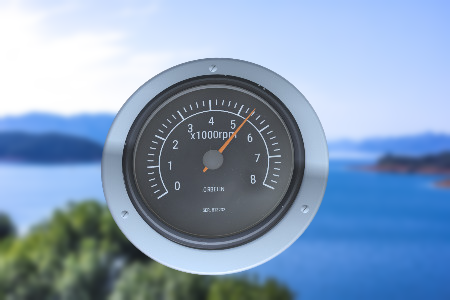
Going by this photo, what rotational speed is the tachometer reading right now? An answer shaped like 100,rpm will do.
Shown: 5400,rpm
